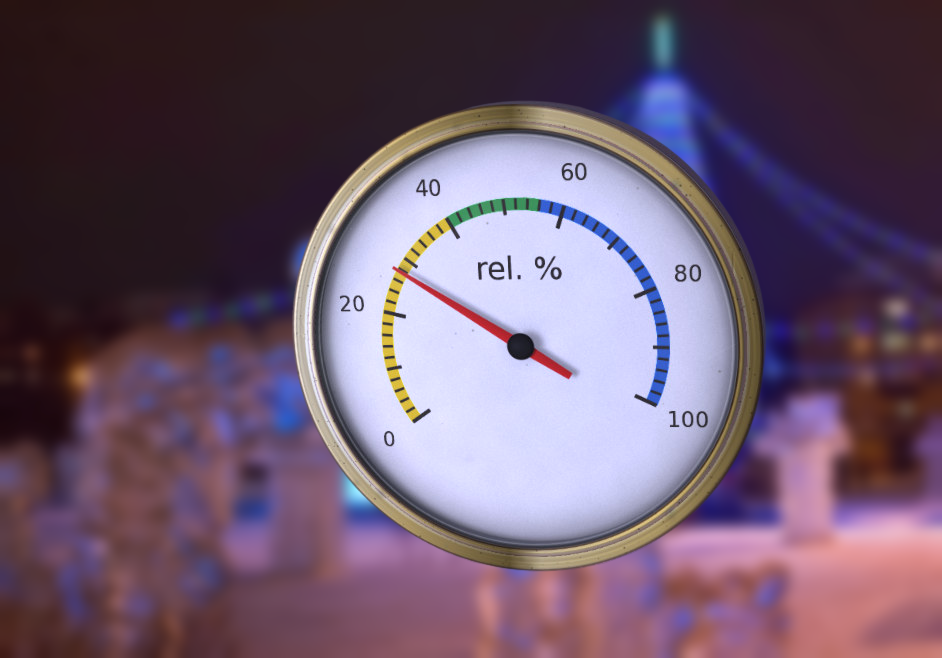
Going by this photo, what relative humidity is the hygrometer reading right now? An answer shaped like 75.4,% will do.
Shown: 28,%
